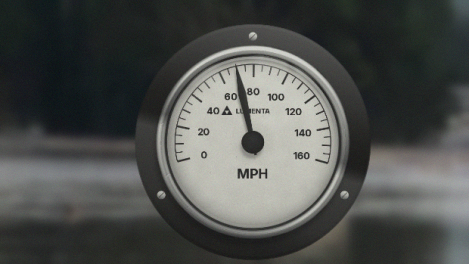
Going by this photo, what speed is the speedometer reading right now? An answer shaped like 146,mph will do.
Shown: 70,mph
